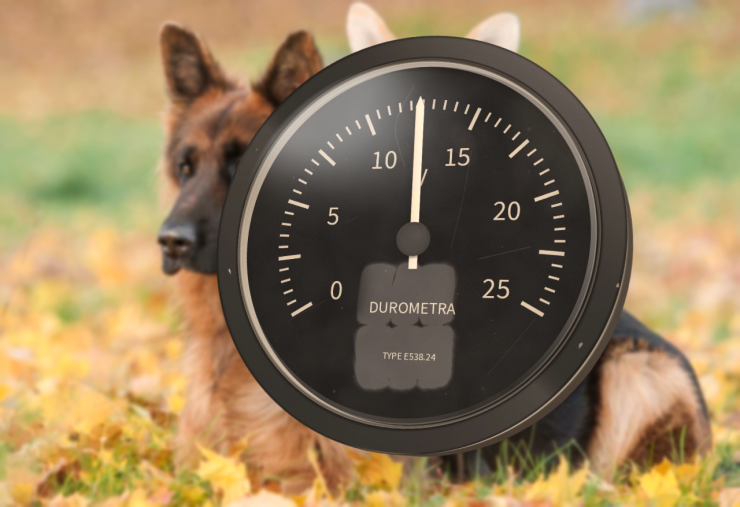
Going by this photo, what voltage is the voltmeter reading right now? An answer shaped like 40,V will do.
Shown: 12.5,V
